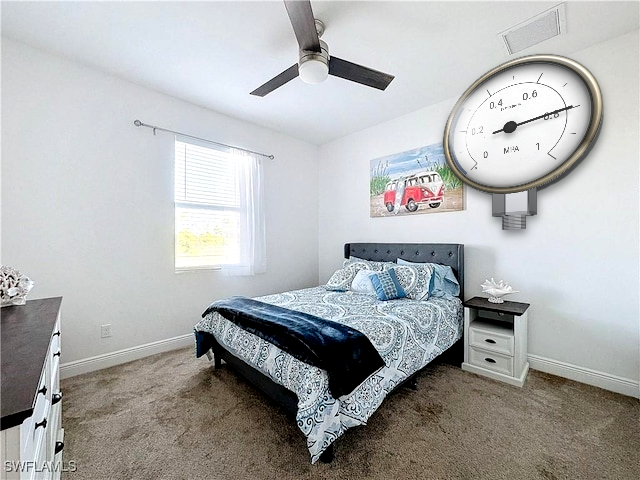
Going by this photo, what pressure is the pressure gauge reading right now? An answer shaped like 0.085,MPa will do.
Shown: 0.8,MPa
